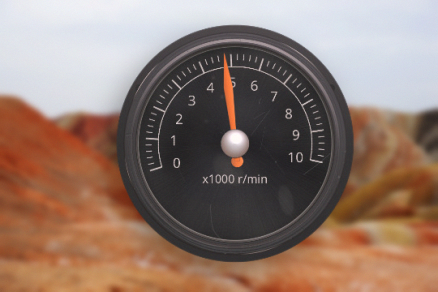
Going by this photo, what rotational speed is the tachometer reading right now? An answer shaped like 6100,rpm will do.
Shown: 4800,rpm
